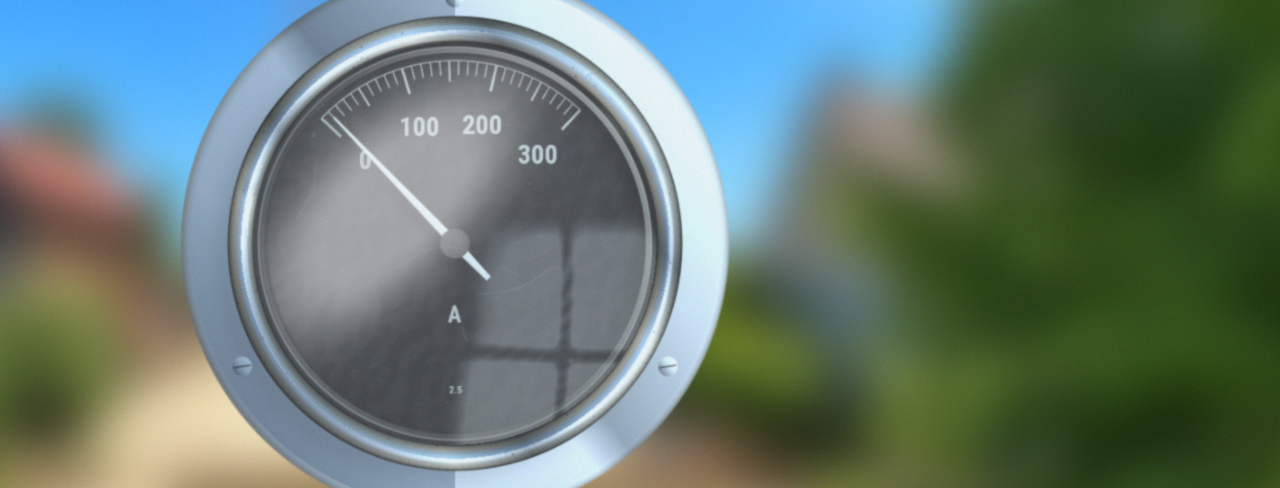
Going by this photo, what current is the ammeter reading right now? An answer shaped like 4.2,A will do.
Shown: 10,A
